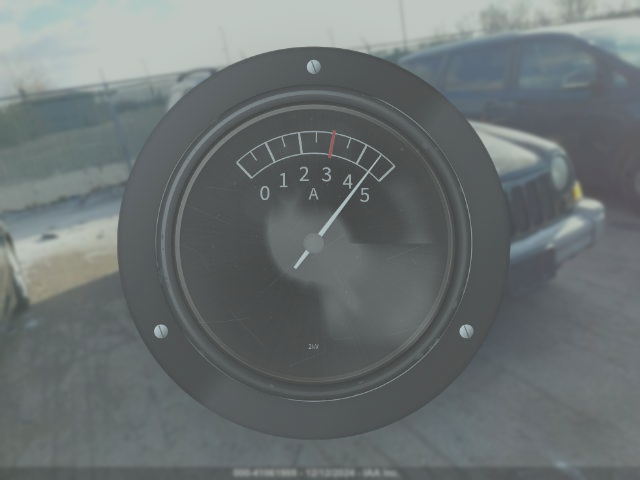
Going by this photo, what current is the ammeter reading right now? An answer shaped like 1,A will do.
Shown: 4.5,A
